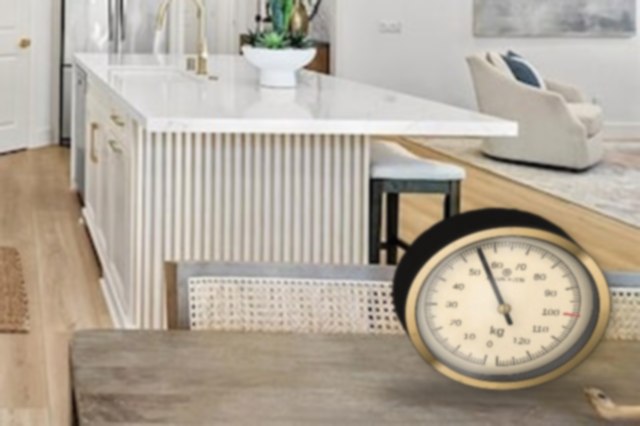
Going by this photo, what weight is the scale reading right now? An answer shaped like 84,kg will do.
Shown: 55,kg
